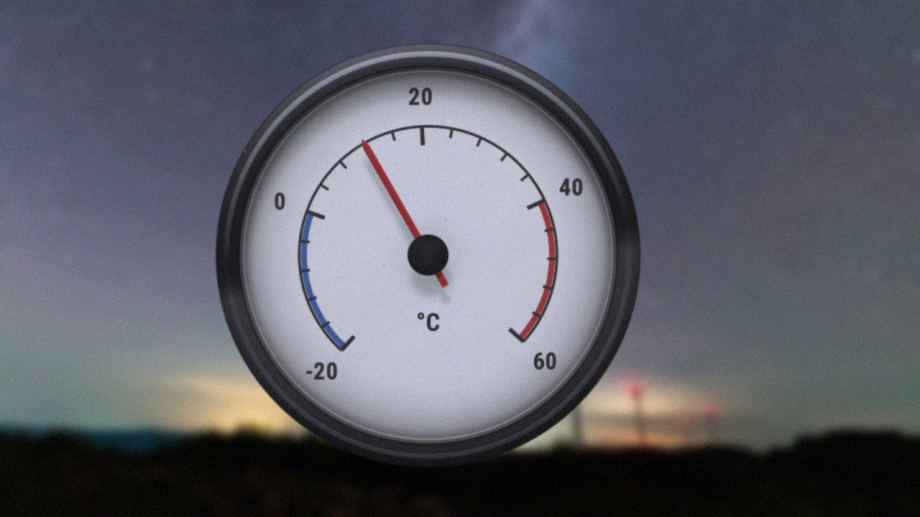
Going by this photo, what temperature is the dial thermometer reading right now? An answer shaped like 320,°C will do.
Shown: 12,°C
